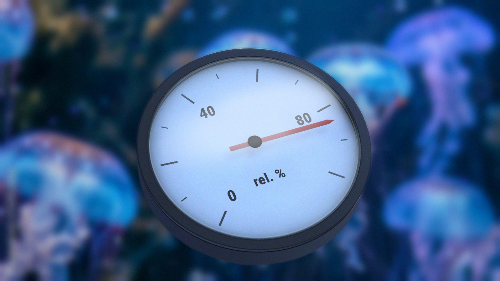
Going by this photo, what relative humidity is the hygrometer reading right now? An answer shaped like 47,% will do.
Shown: 85,%
